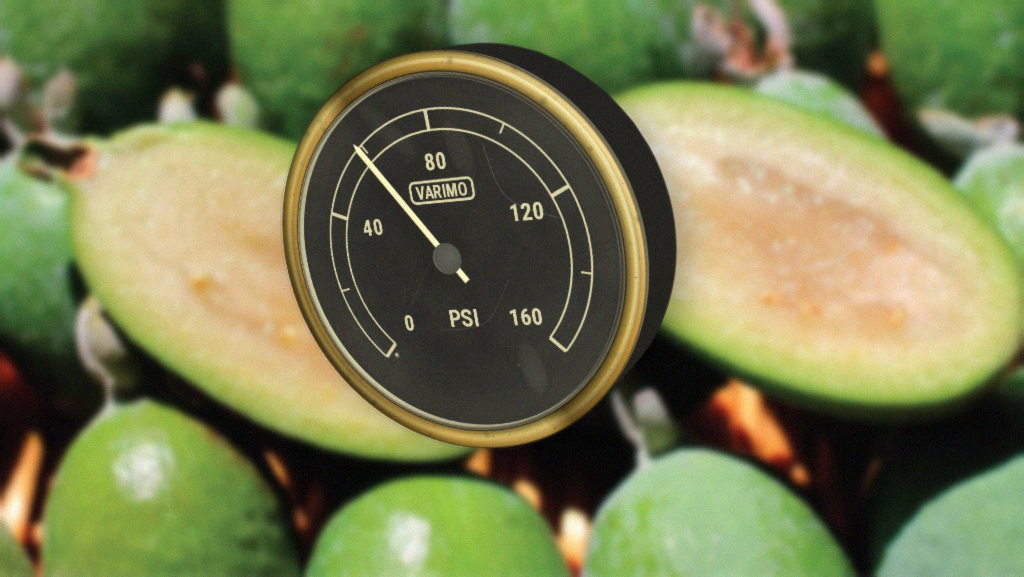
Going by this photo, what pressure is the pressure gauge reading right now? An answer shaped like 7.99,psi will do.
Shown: 60,psi
